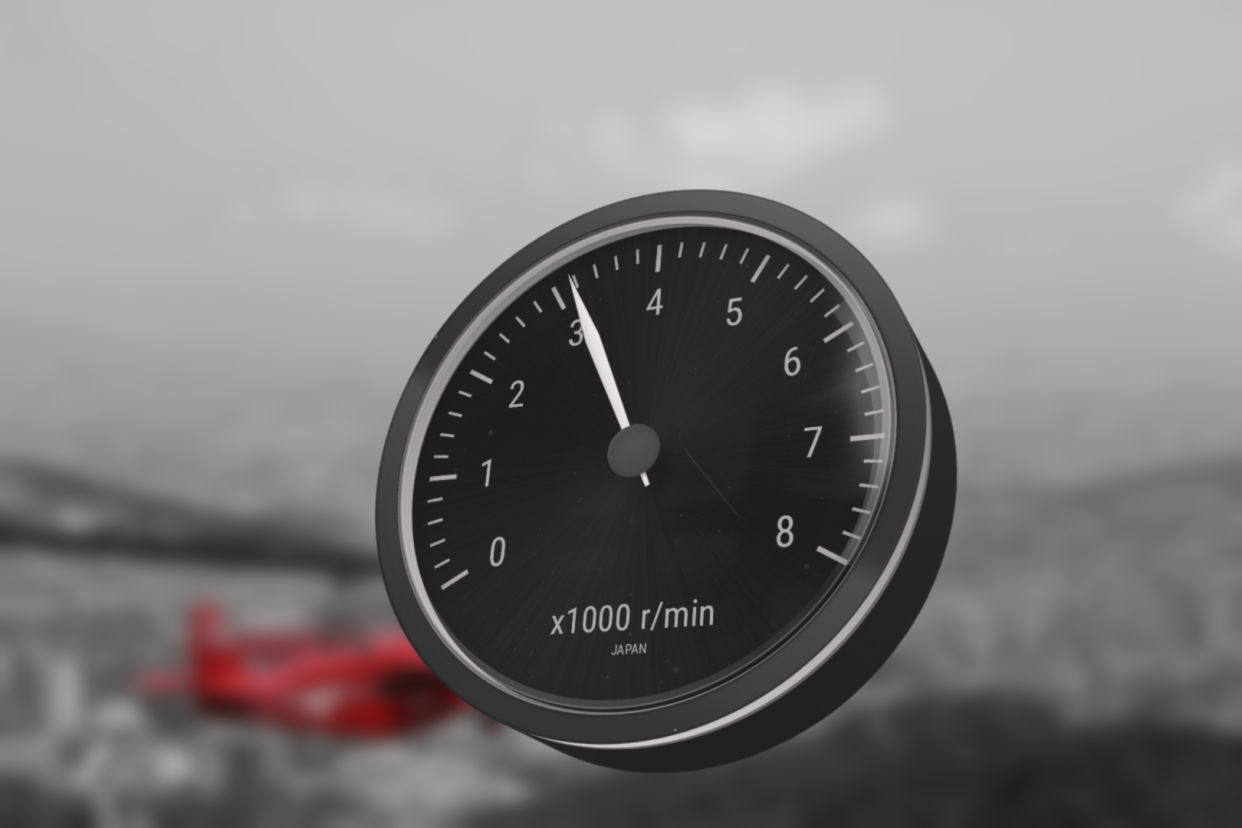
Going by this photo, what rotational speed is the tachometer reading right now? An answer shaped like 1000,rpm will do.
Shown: 3200,rpm
